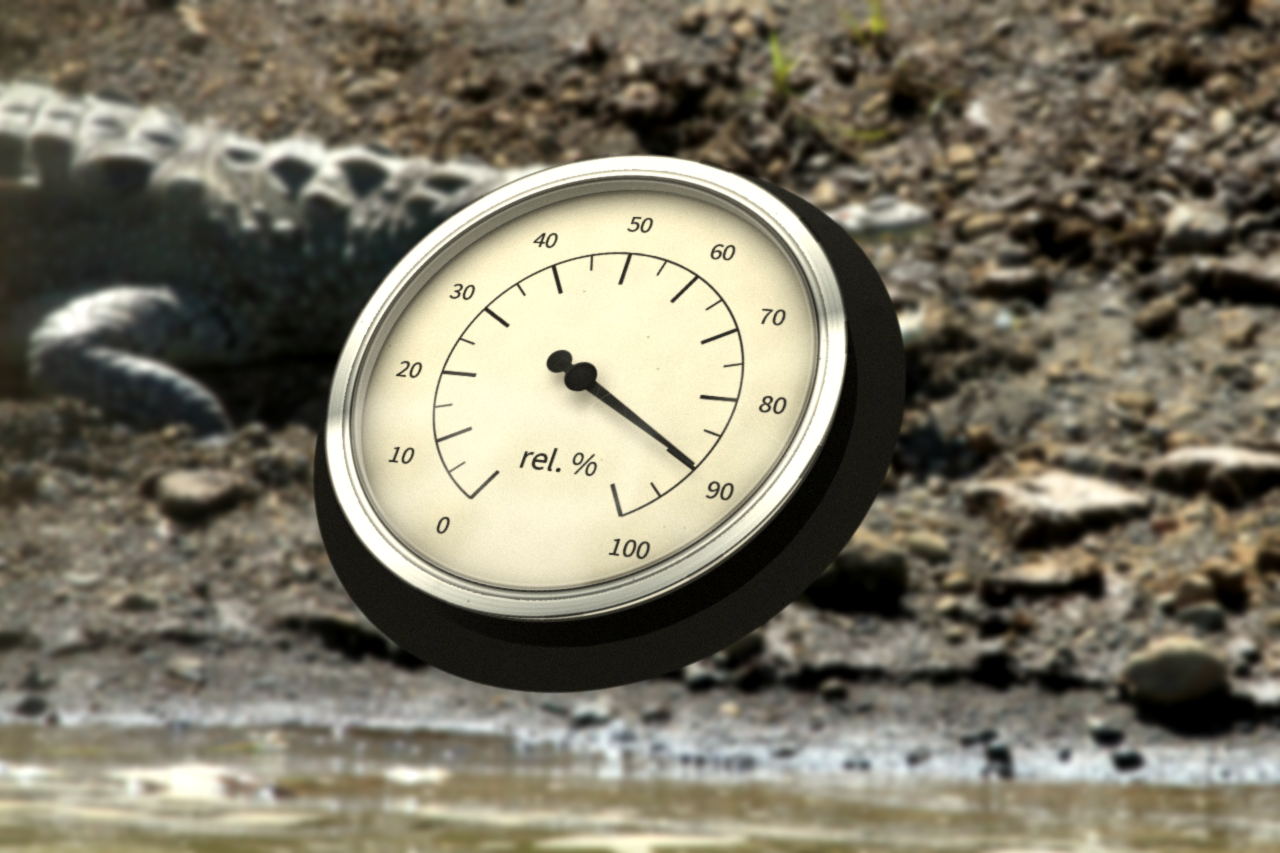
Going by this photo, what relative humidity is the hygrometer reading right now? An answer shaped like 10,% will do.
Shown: 90,%
